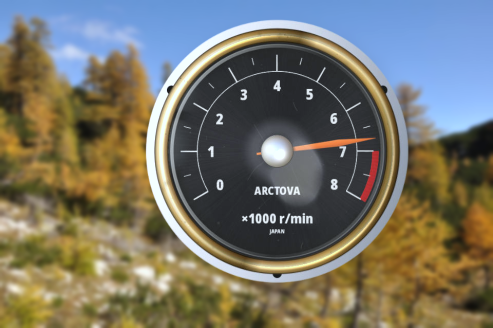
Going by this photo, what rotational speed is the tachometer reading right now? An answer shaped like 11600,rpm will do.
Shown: 6750,rpm
